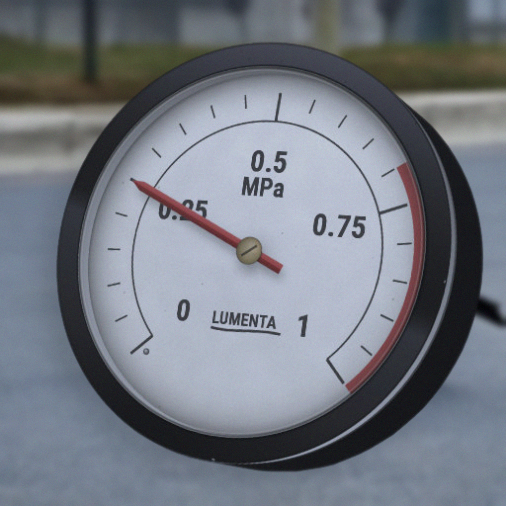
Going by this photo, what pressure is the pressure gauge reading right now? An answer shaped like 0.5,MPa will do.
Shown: 0.25,MPa
